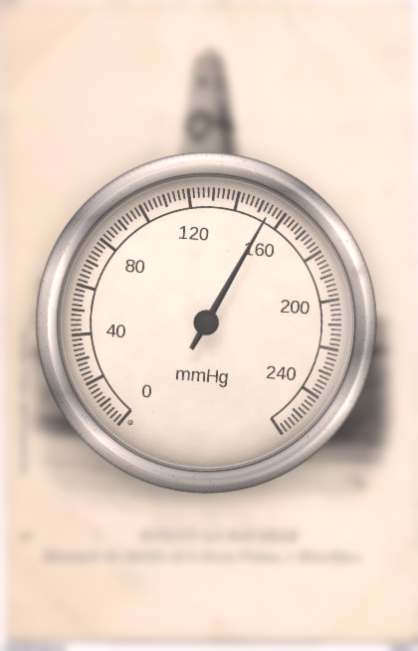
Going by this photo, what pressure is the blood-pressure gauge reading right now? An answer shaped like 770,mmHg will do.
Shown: 154,mmHg
